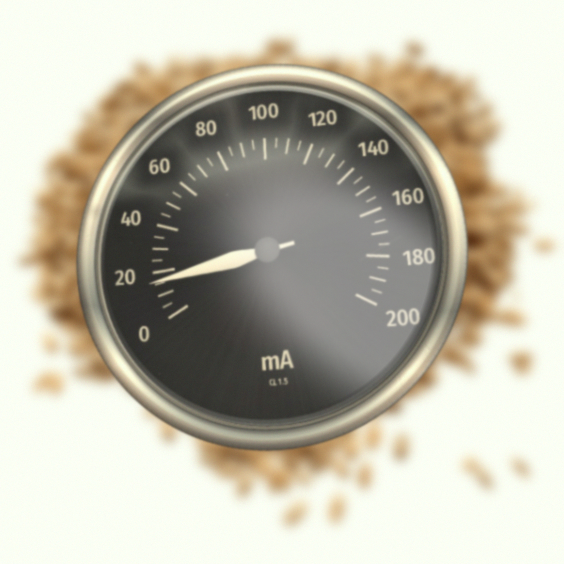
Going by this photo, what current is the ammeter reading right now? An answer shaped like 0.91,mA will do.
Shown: 15,mA
